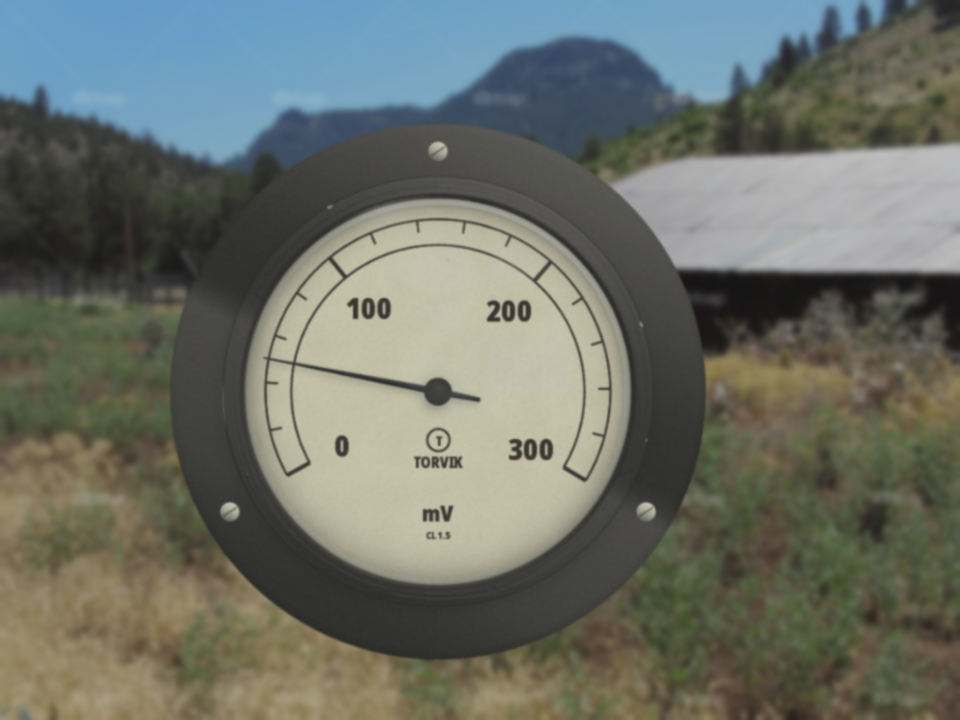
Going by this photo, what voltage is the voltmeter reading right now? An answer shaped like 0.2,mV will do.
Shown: 50,mV
